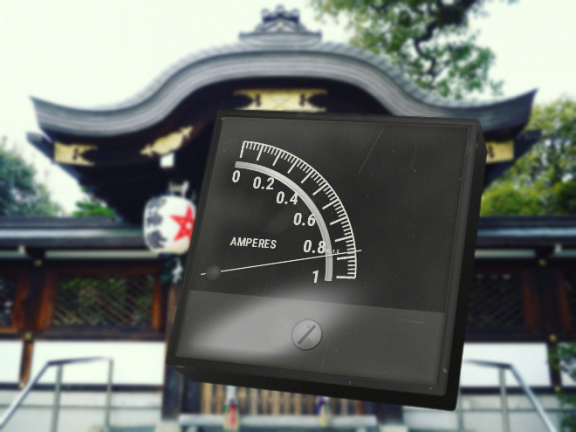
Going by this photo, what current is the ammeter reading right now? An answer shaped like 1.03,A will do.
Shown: 0.88,A
